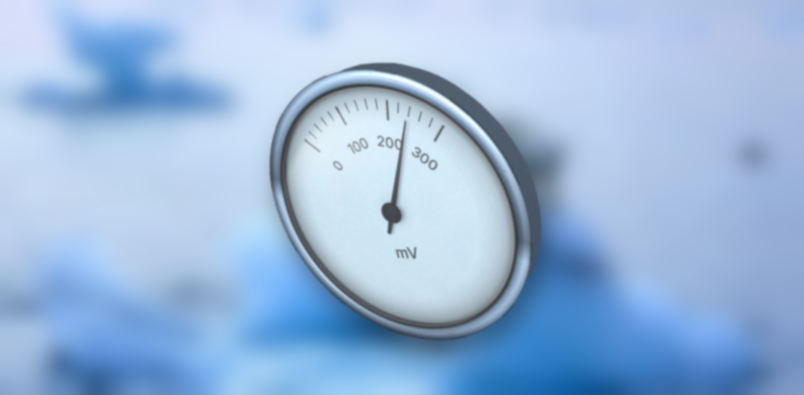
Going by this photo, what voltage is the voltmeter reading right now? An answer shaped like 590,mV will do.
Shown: 240,mV
